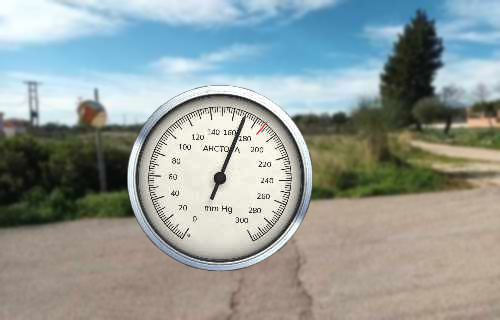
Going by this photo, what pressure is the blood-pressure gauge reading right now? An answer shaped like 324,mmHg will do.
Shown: 170,mmHg
